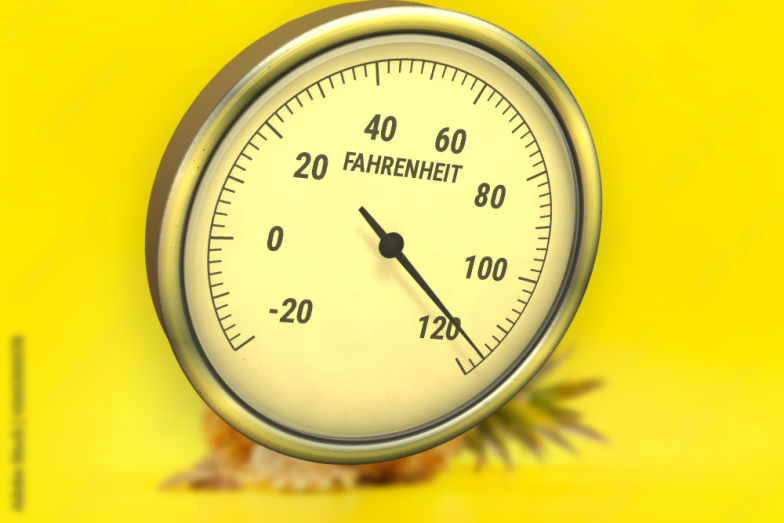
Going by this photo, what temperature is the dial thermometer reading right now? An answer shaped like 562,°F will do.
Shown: 116,°F
